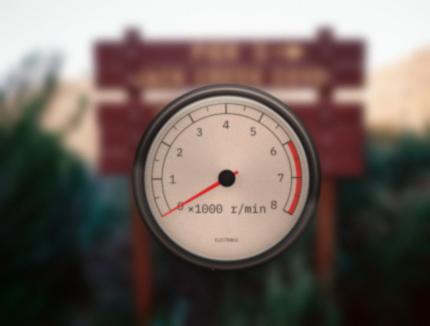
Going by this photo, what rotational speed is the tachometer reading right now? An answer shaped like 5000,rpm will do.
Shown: 0,rpm
